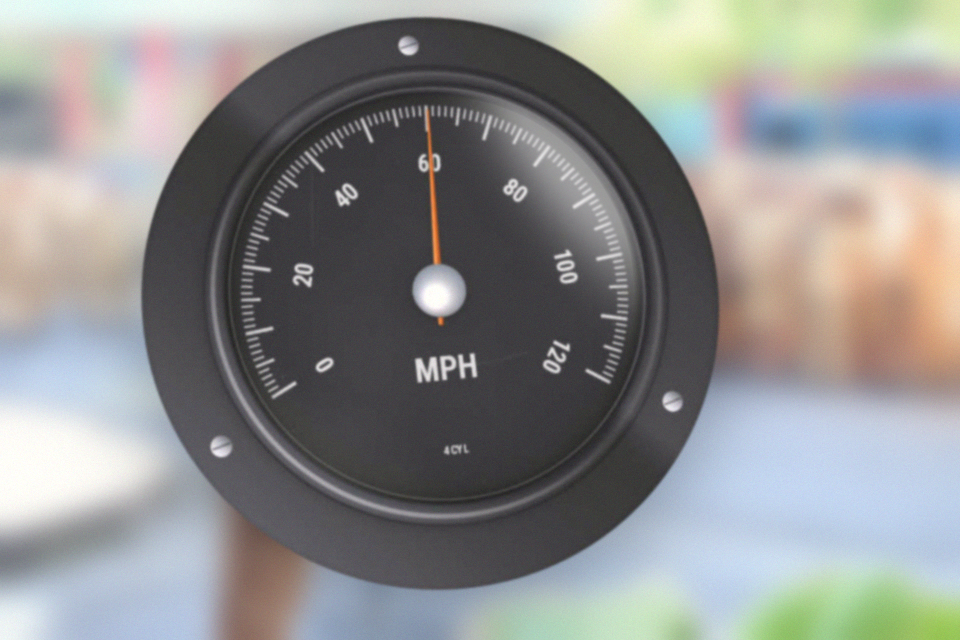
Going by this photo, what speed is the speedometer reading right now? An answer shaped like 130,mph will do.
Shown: 60,mph
